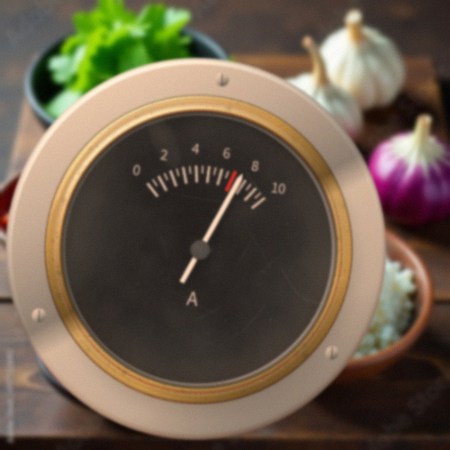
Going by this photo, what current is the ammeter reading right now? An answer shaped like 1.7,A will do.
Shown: 7.5,A
